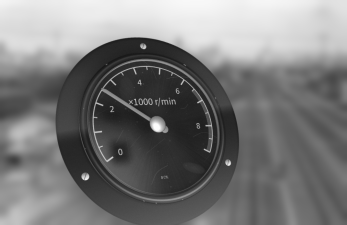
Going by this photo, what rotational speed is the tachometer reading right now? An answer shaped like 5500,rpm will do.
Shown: 2500,rpm
